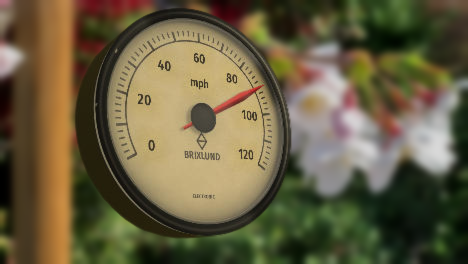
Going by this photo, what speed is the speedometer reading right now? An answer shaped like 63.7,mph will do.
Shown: 90,mph
